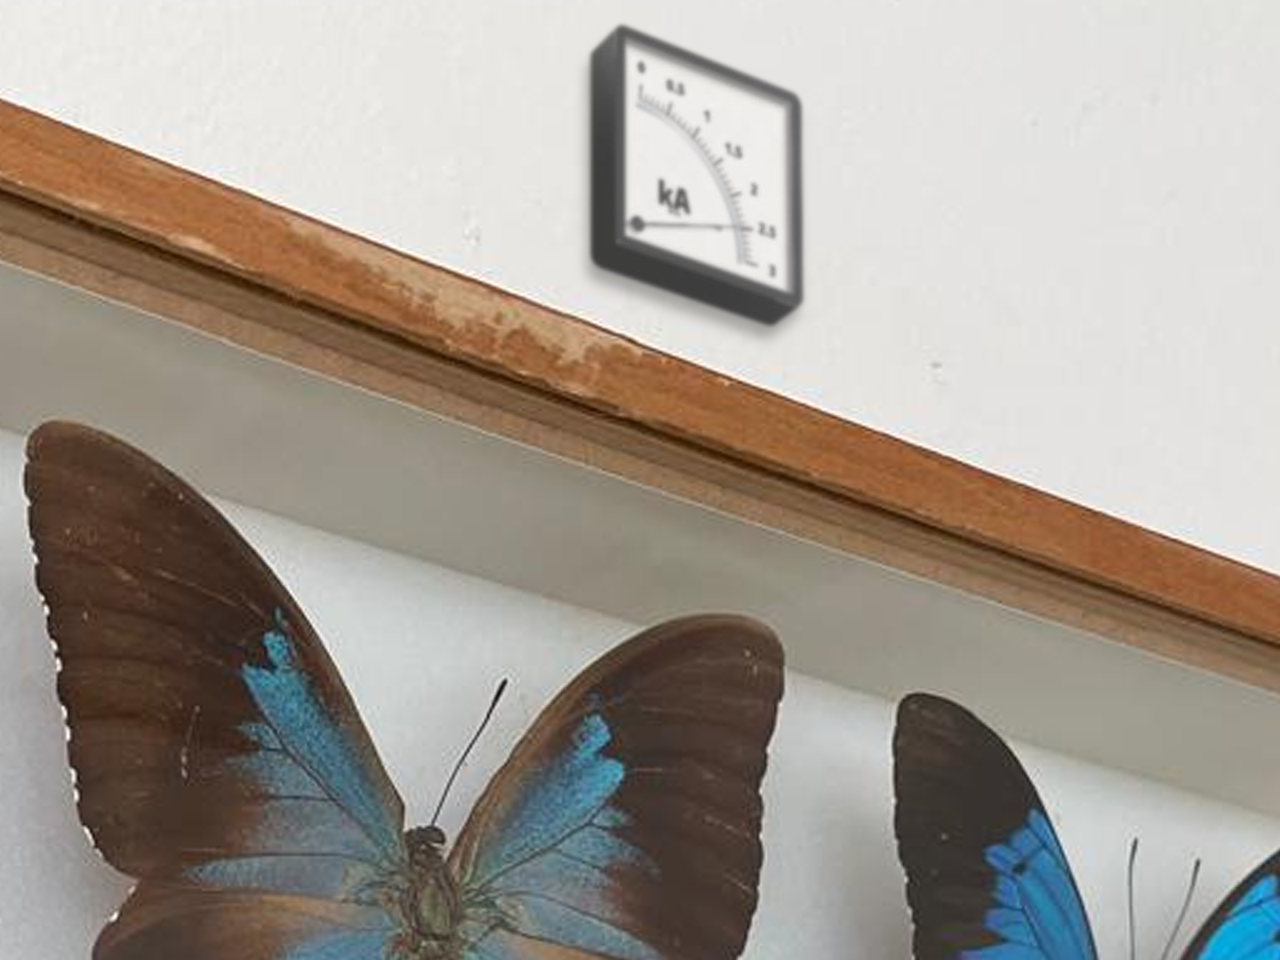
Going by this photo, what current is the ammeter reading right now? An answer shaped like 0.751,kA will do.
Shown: 2.5,kA
